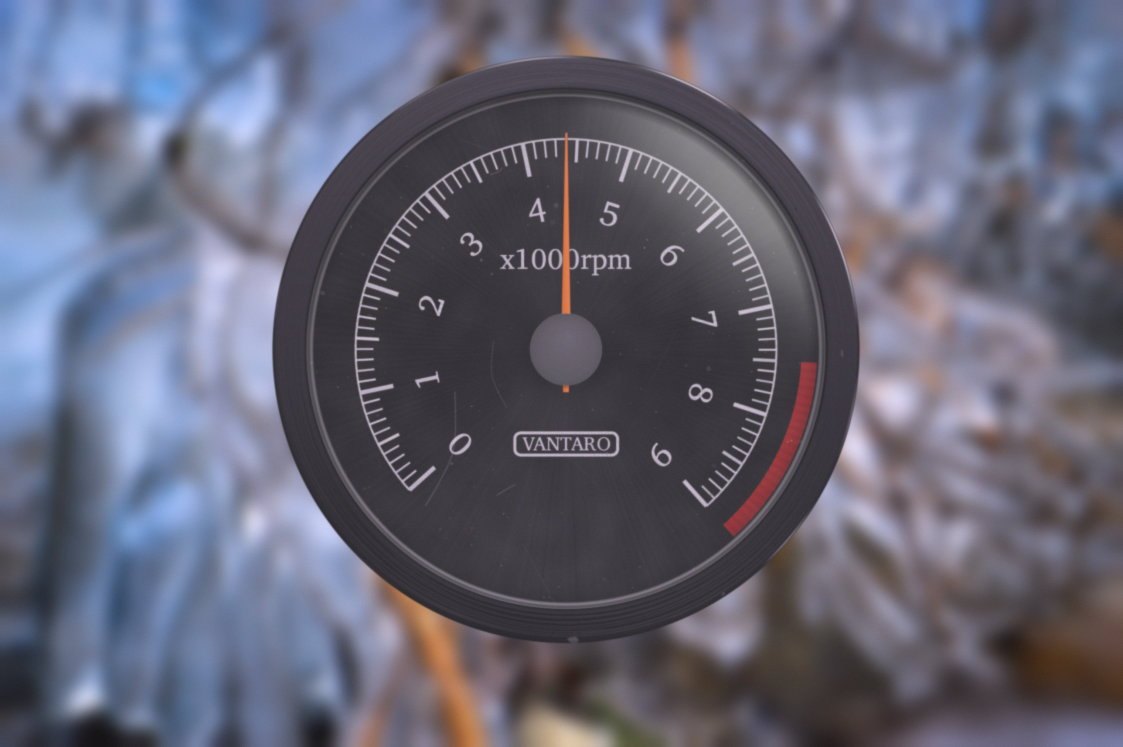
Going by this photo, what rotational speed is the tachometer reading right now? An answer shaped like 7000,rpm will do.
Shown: 4400,rpm
